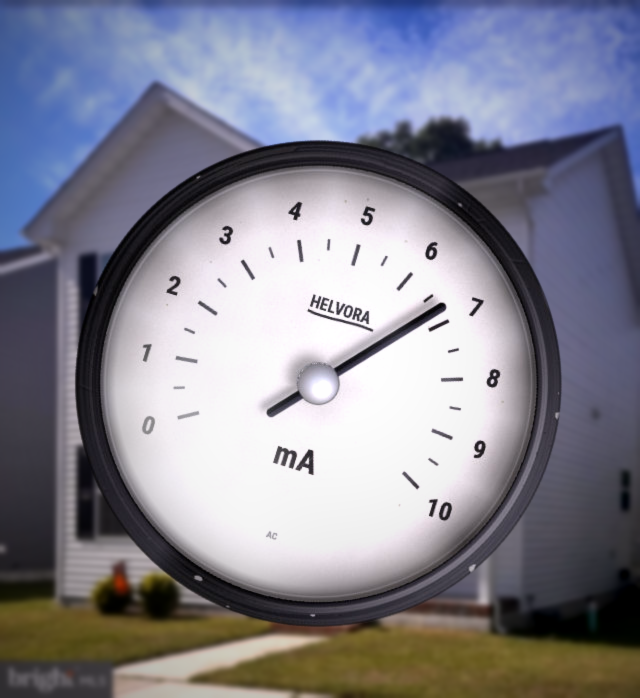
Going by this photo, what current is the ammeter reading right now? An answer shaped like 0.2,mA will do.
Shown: 6.75,mA
